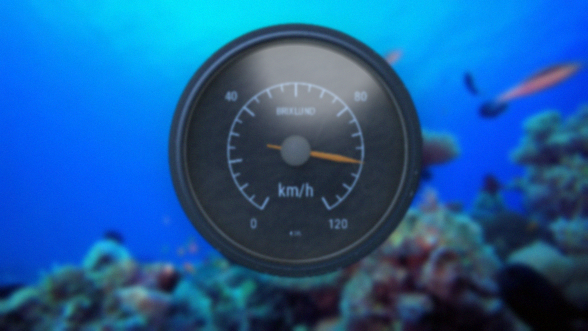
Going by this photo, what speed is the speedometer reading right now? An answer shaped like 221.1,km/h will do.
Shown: 100,km/h
